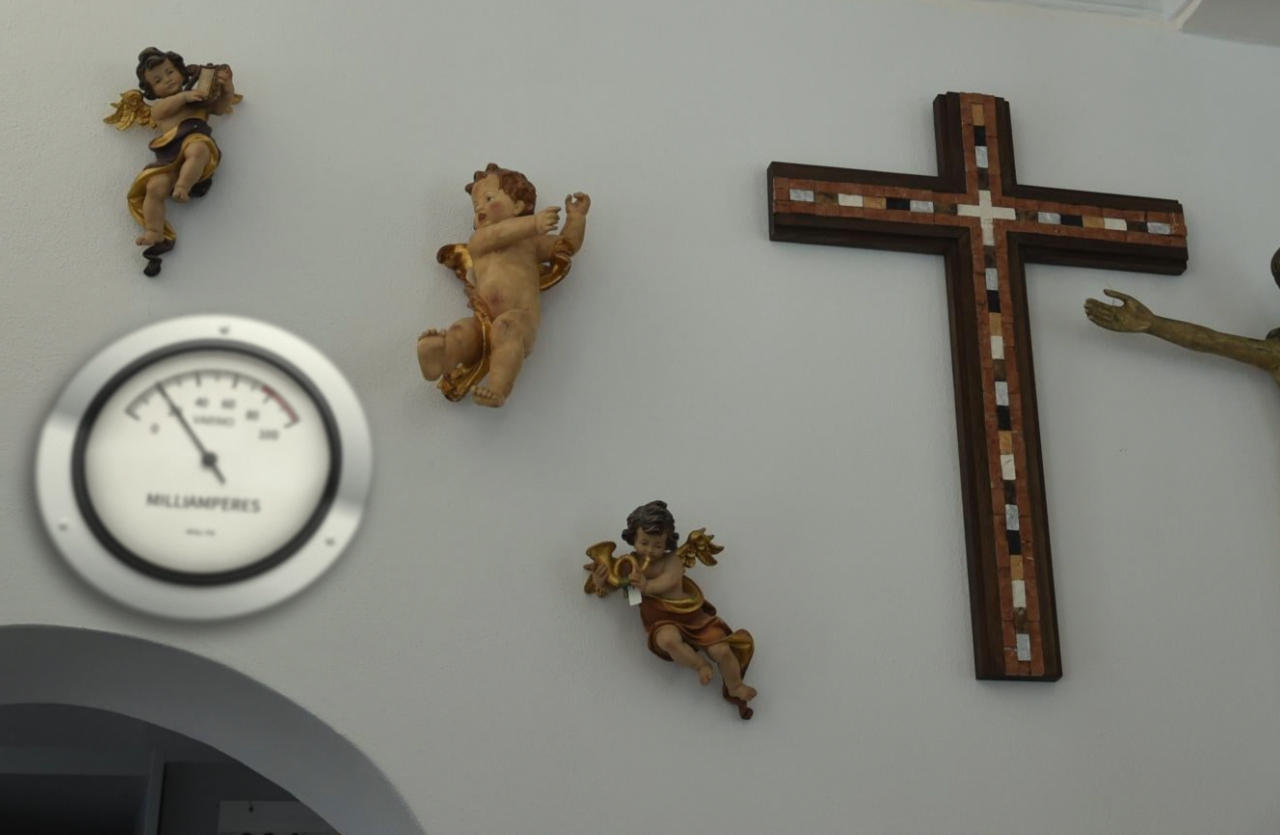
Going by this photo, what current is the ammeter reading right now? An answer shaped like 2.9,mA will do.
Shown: 20,mA
